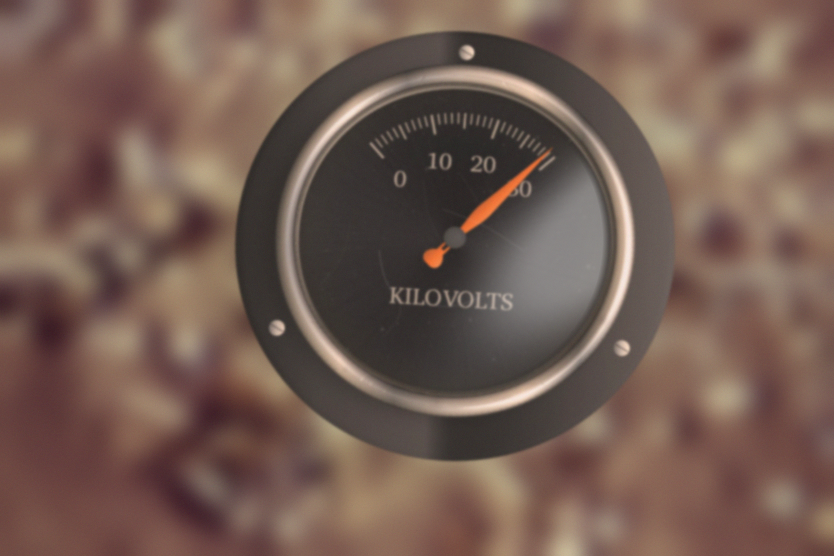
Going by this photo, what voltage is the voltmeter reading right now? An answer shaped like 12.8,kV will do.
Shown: 29,kV
